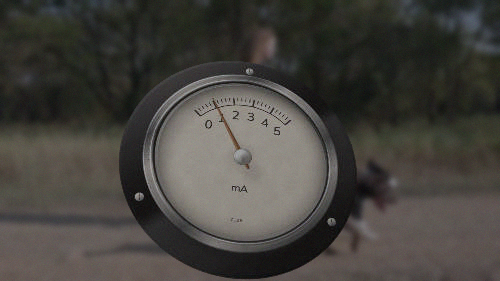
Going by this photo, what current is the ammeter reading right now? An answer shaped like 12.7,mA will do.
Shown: 1,mA
